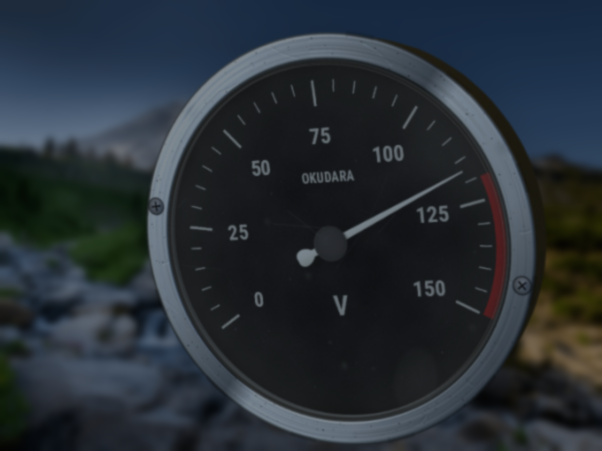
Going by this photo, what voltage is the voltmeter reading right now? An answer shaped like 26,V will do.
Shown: 117.5,V
